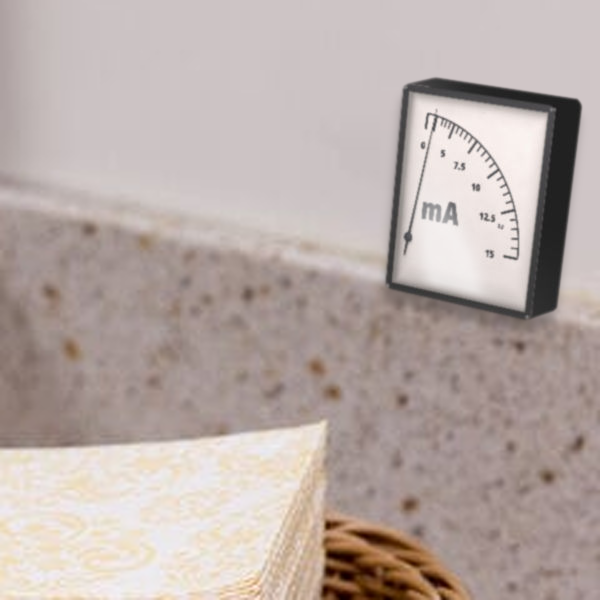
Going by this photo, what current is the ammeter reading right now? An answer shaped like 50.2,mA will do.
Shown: 2.5,mA
